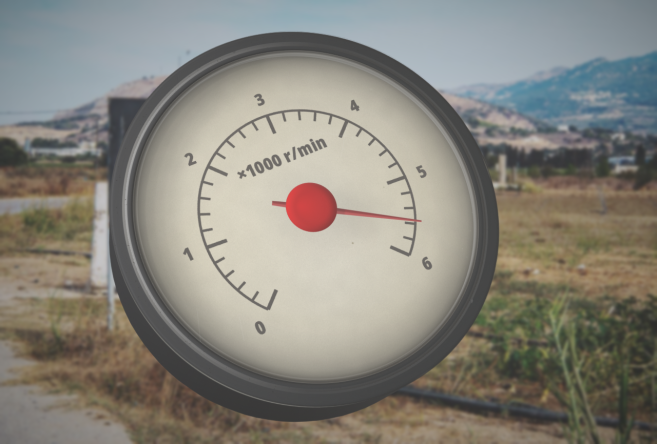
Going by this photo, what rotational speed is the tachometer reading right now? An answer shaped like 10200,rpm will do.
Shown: 5600,rpm
